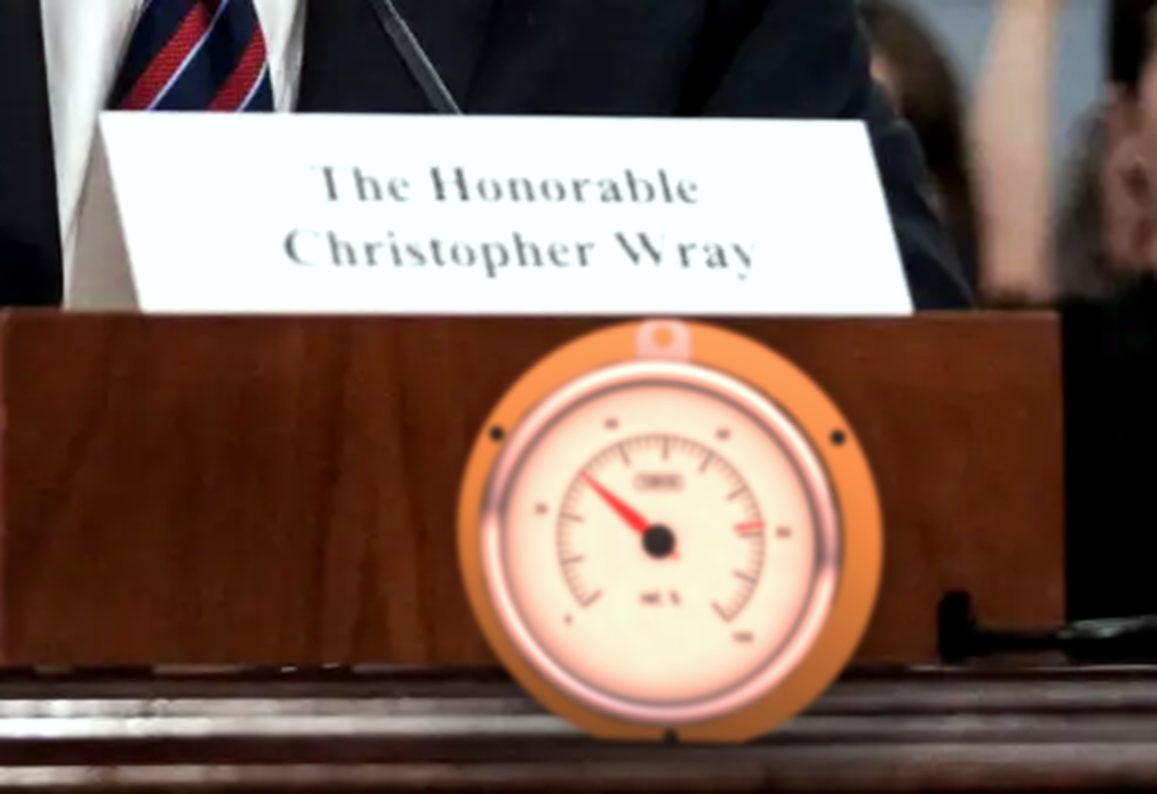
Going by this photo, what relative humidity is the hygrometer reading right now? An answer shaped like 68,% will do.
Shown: 30,%
